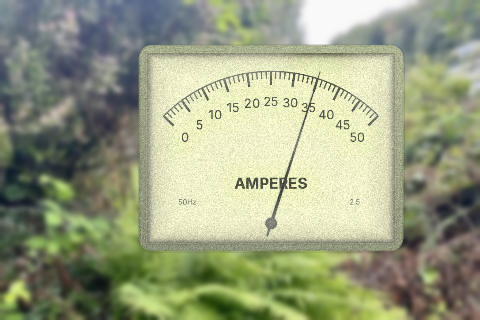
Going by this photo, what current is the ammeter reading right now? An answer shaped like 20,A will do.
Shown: 35,A
